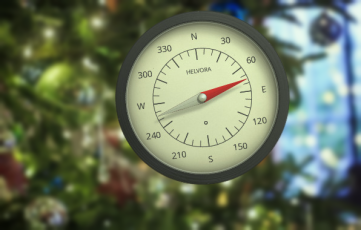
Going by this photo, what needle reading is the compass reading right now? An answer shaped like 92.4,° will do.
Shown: 75,°
